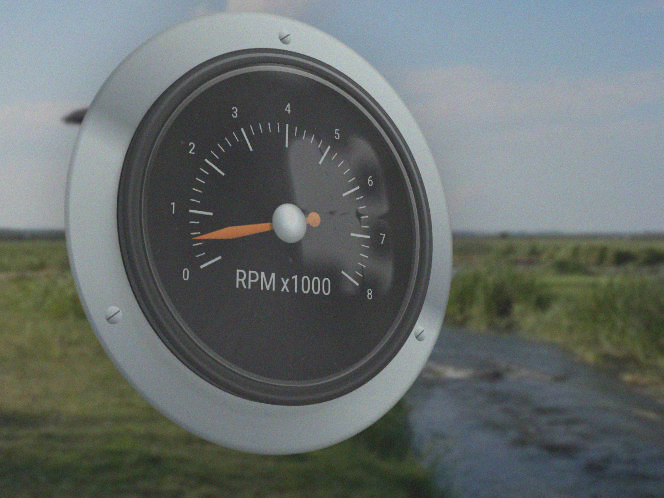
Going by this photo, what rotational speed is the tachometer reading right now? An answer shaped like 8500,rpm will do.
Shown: 500,rpm
